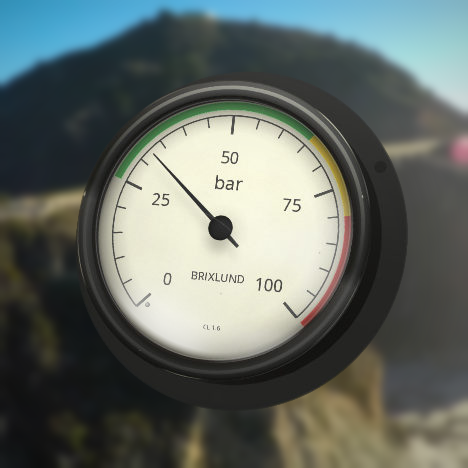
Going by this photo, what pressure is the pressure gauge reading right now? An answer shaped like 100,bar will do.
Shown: 32.5,bar
